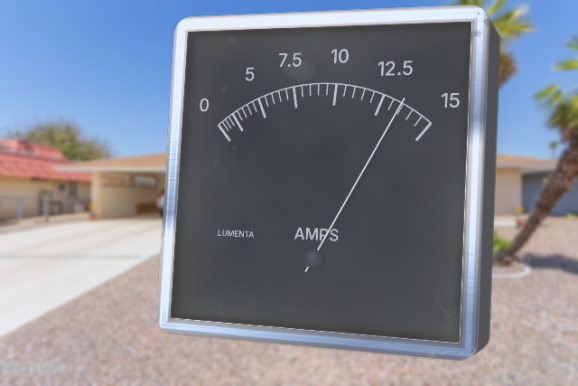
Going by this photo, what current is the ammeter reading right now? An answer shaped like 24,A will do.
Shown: 13.5,A
